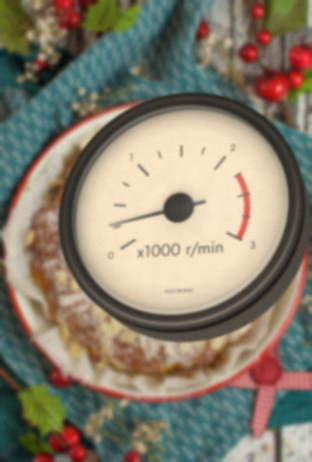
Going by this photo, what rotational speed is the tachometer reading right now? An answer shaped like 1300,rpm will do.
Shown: 250,rpm
